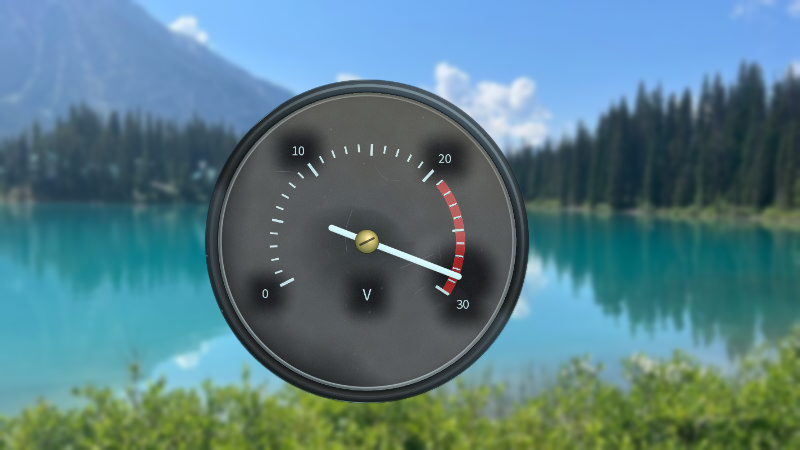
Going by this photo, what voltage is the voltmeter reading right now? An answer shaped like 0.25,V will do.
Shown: 28.5,V
